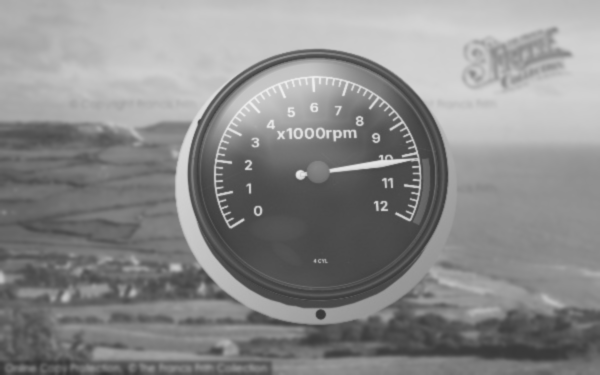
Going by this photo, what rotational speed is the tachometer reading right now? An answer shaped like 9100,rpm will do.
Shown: 10200,rpm
